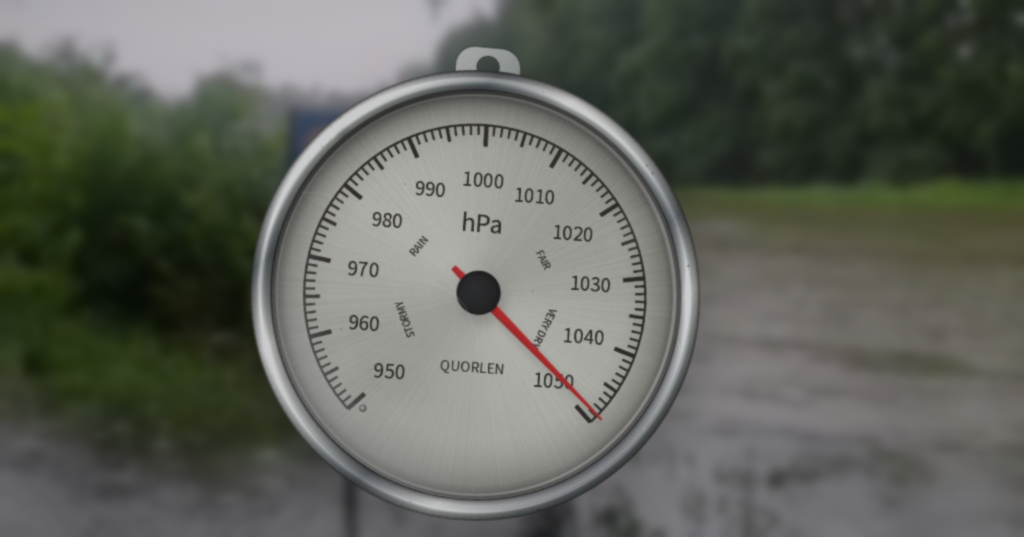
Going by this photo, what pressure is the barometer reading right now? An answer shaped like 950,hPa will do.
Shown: 1049,hPa
